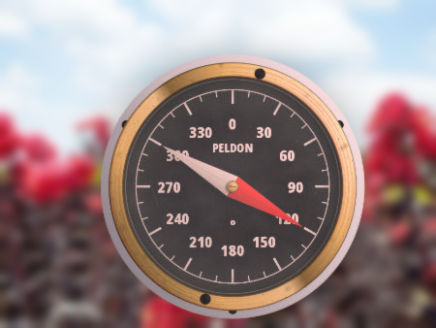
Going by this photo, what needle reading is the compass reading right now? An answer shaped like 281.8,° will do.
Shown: 120,°
